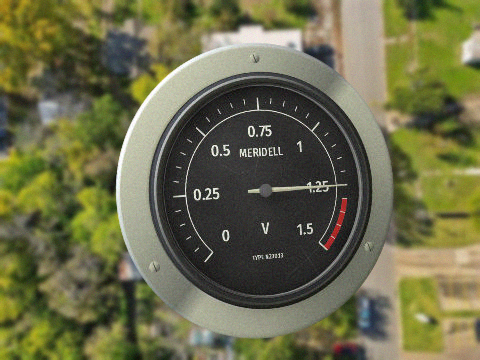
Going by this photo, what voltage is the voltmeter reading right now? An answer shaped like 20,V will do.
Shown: 1.25,V
